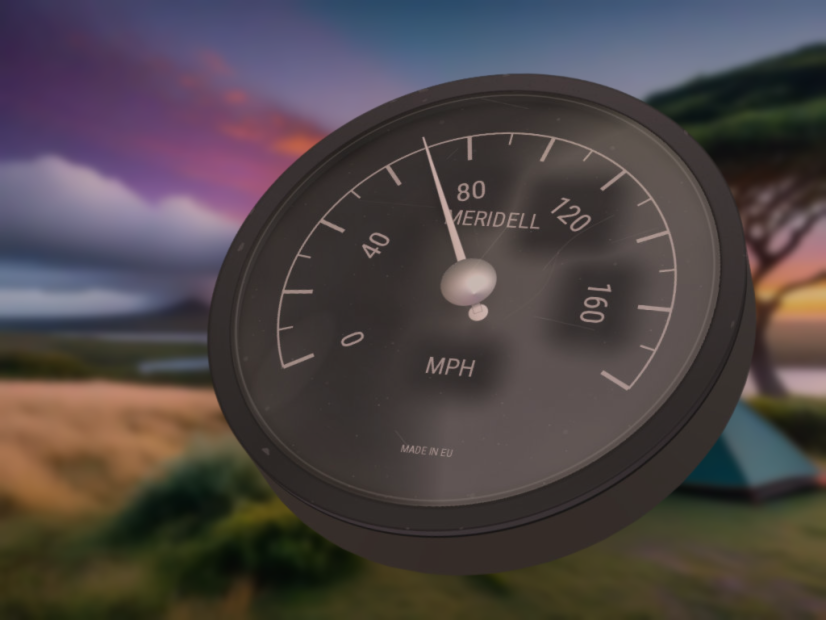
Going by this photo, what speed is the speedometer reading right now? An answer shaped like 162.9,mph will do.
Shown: 70,mph
